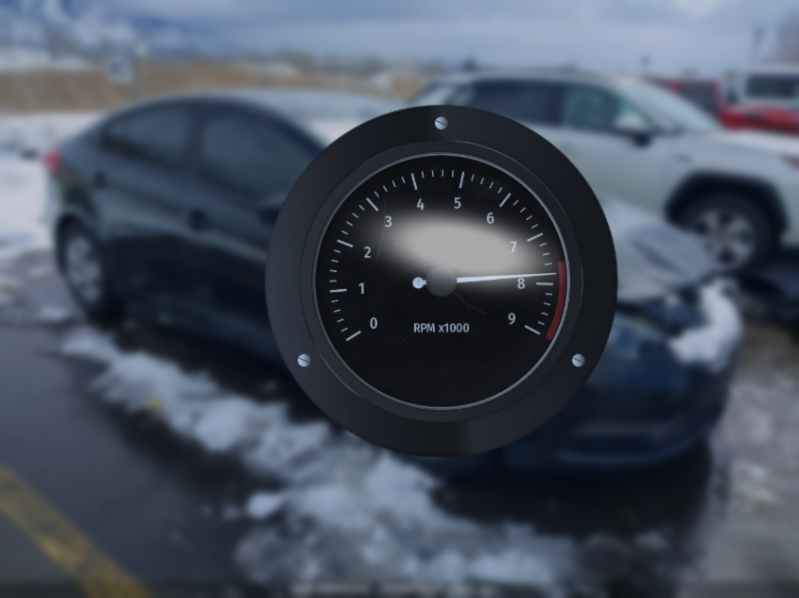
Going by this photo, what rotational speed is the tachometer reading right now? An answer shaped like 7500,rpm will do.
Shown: 7800,rpm
